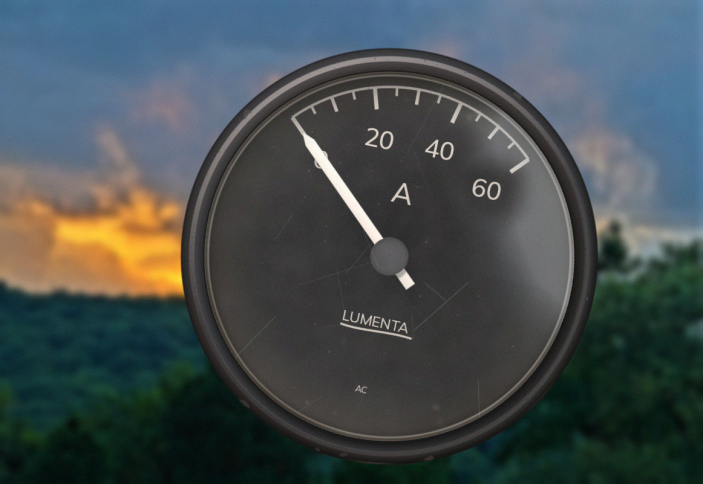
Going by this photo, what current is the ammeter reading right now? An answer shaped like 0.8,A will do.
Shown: 0,A
